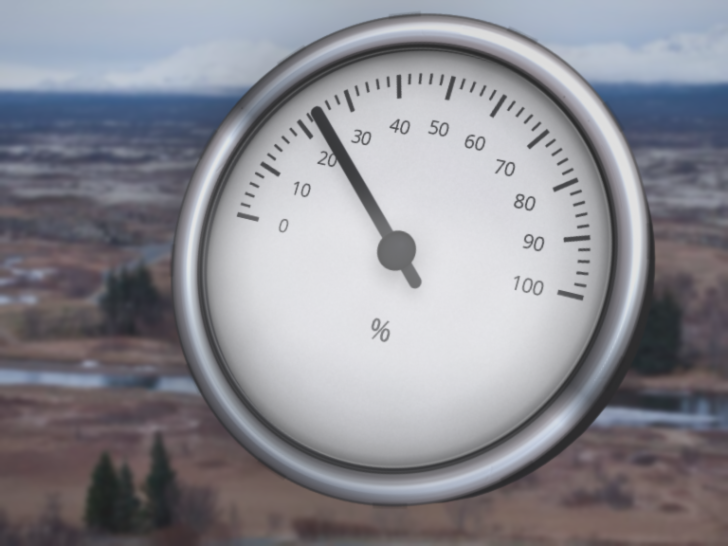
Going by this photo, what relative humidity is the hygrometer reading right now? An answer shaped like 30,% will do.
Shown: 24,%
